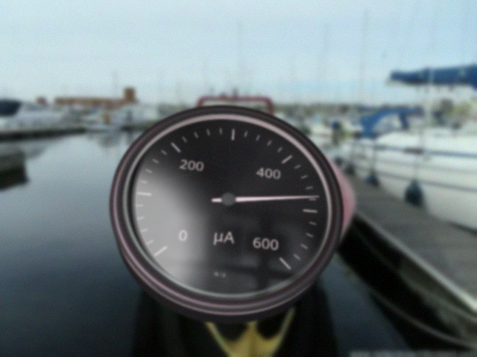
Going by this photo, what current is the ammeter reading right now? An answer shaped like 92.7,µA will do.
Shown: 480,µA
